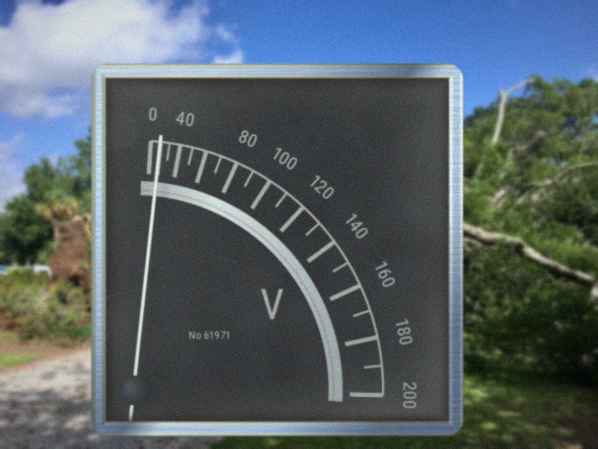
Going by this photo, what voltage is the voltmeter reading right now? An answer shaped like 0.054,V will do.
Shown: 20,V
